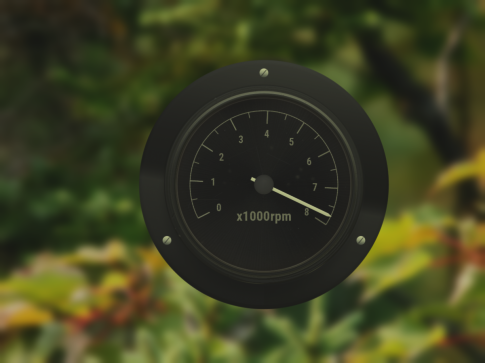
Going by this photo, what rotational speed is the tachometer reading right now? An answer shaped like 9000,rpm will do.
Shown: 7750,rpm
